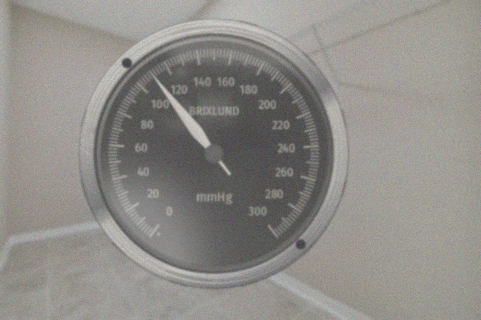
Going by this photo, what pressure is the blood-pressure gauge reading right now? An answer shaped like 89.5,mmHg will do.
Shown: 110,mmHg
